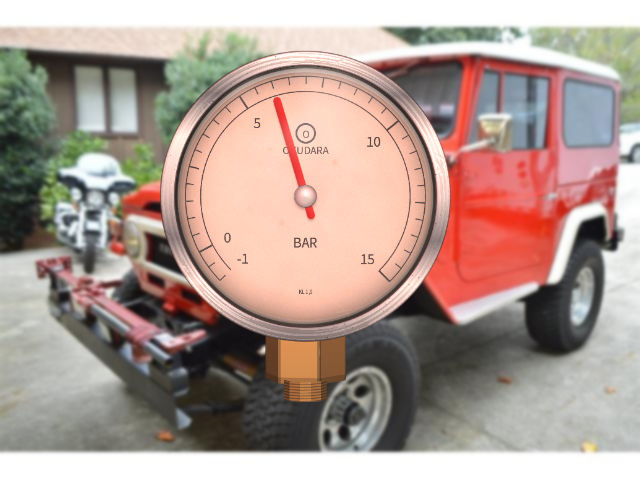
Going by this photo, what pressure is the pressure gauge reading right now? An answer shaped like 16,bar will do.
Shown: 6,bar
